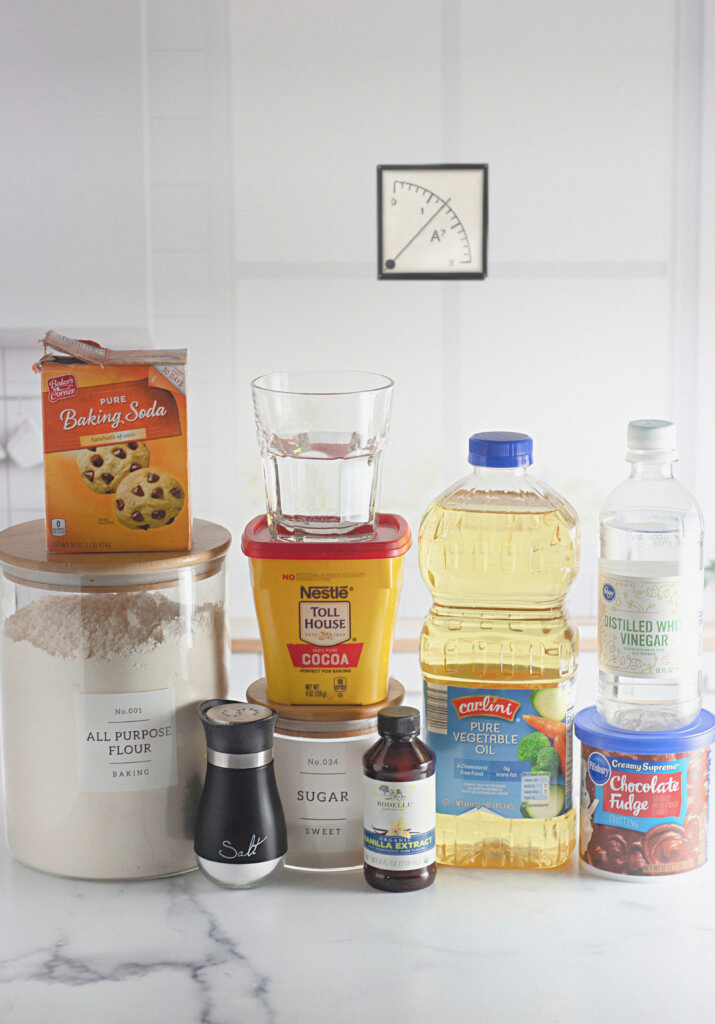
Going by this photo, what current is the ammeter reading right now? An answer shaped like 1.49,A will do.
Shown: 1.4,A
